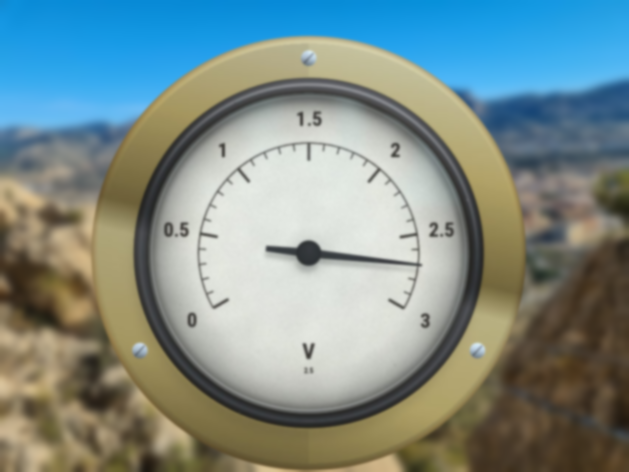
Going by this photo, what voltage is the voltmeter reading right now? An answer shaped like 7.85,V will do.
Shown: 2.7,V
